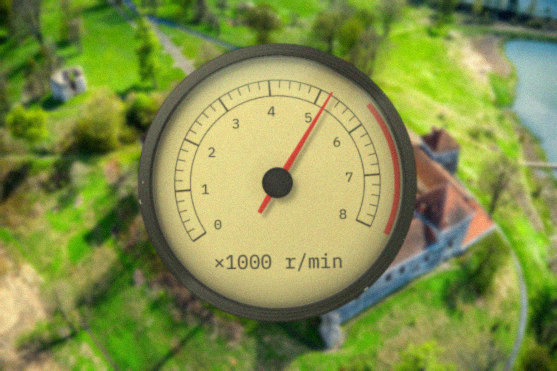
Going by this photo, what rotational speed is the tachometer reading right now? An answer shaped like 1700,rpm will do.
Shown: 5200,rpm
